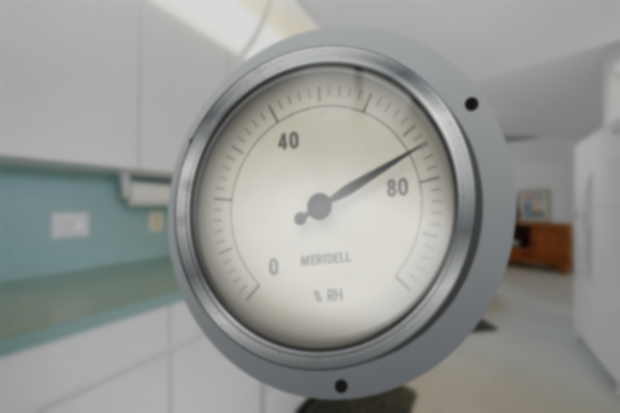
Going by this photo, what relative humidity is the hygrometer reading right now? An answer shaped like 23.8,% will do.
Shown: 74,%
